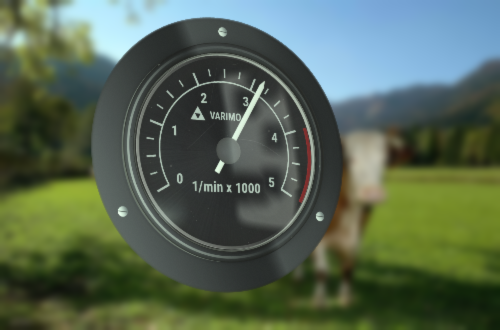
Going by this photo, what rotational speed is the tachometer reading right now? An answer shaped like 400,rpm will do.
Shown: 3125,rpm
